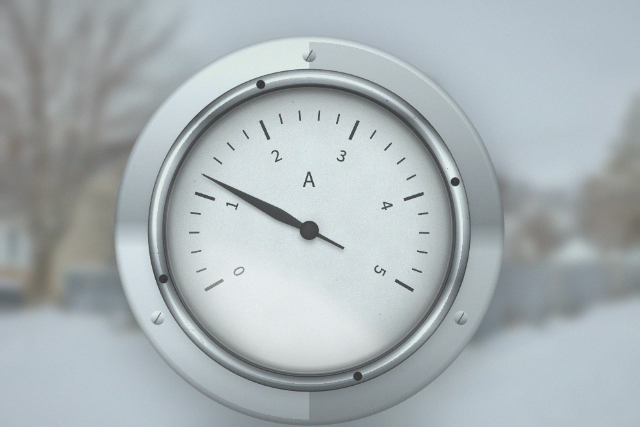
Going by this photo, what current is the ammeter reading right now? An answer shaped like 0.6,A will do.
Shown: 1.2,A
